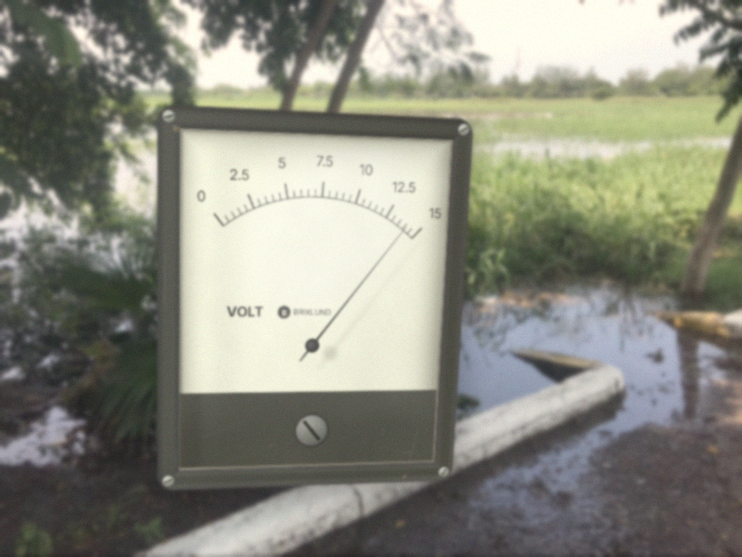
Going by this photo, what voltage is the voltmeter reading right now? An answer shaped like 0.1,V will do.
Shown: 14,V
